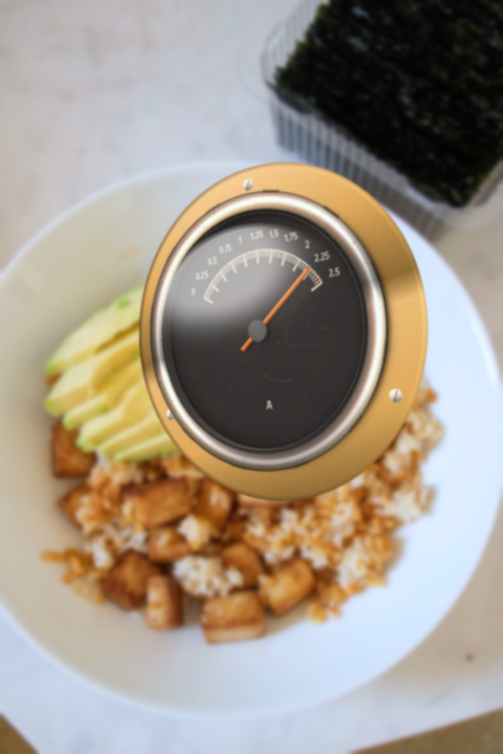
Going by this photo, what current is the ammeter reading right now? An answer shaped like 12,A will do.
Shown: 2.25,A
